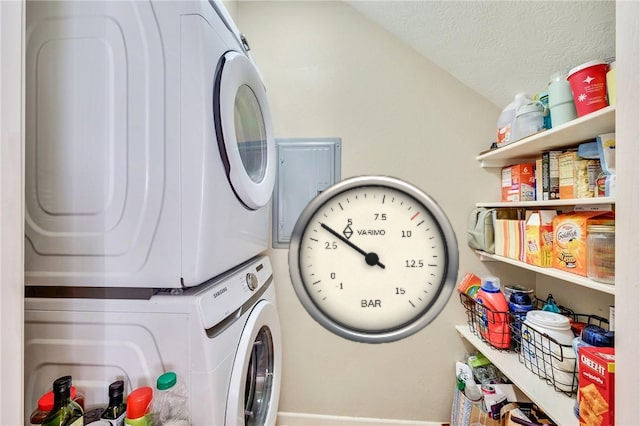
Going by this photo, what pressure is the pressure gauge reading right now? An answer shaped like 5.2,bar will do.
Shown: 3.5,bar
